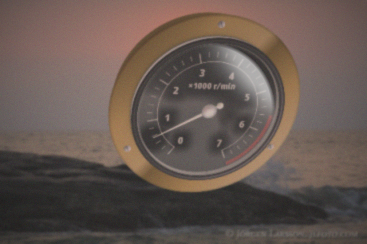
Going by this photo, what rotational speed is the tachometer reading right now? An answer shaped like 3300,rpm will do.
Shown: 600,rpm
